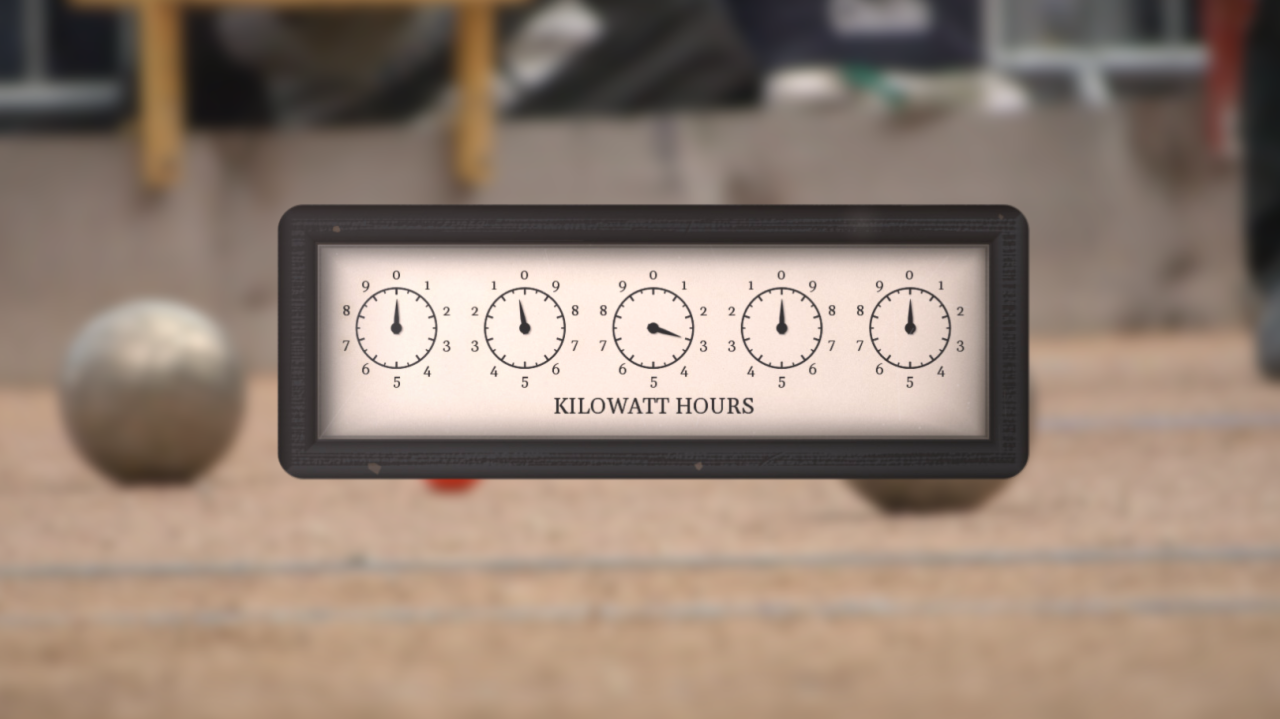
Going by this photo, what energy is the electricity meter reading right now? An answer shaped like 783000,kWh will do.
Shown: 300,kWh
